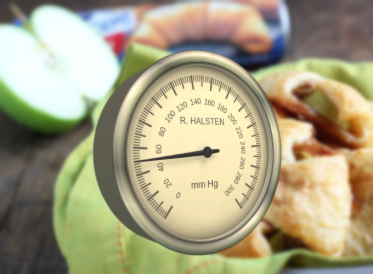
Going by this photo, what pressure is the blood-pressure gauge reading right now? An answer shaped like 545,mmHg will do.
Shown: 50,mmHg
